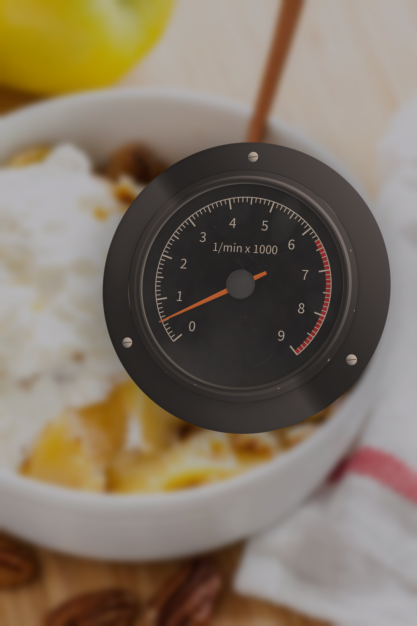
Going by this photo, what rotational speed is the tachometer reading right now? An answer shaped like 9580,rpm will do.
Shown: 500,rpm
